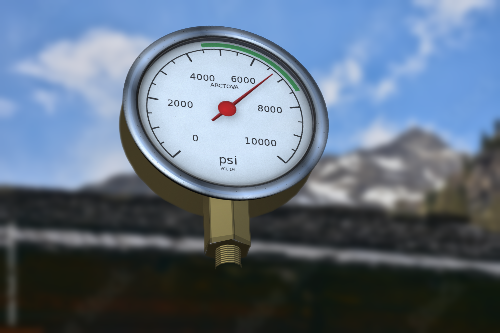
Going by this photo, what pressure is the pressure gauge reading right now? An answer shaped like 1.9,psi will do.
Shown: 6750,psi
